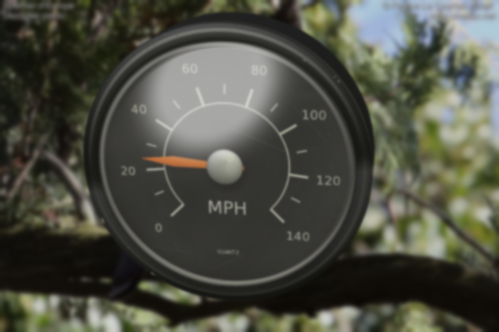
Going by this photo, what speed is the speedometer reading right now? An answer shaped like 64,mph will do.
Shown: 25,mph
